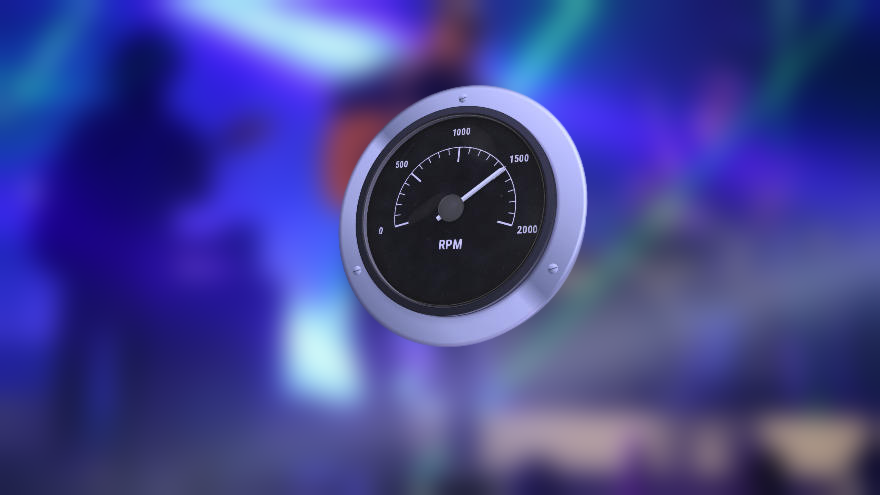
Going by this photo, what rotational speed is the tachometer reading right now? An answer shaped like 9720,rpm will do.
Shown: 1500,rpm
